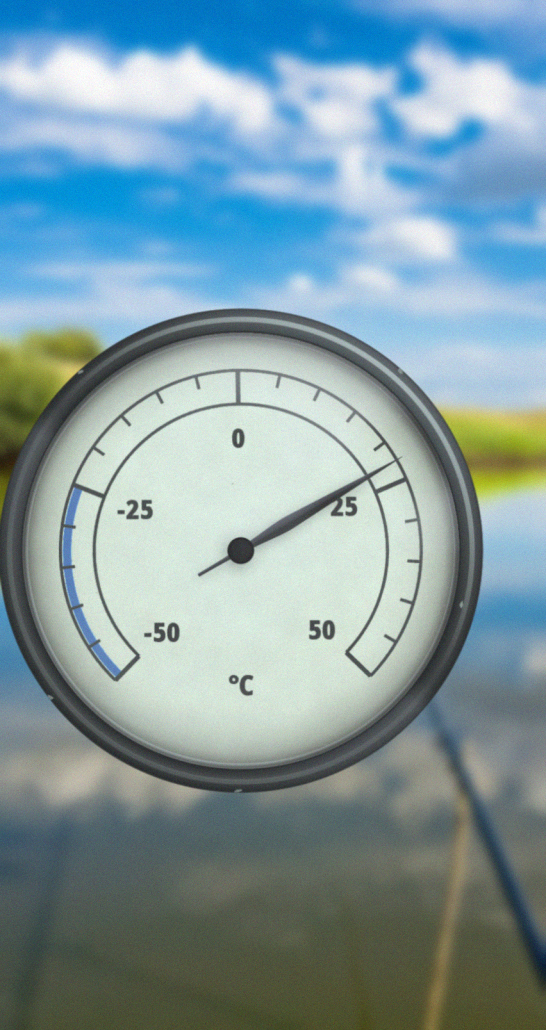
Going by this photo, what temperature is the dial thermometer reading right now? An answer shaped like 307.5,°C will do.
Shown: 22.5,°C
